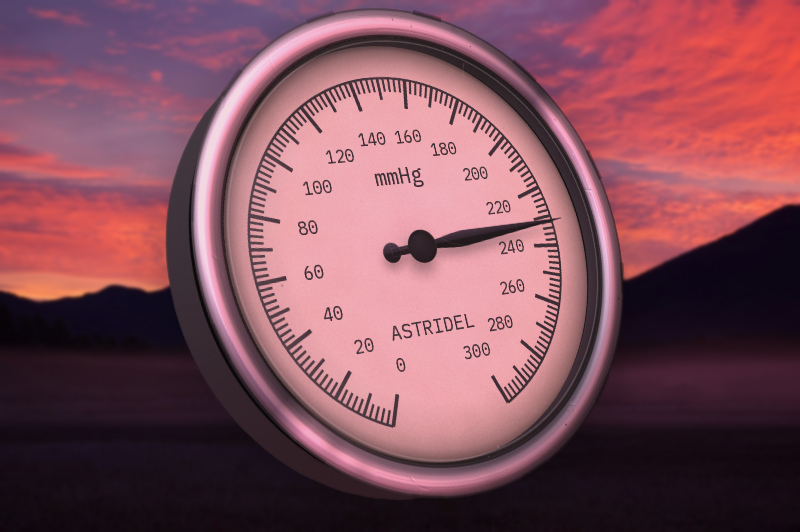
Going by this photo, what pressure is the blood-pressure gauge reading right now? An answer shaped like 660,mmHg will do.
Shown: 232,mmHg
